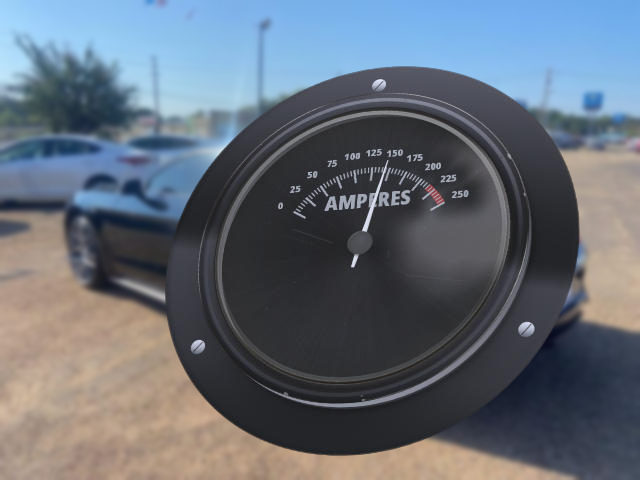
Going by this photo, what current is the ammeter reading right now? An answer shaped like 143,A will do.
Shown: 150,A
